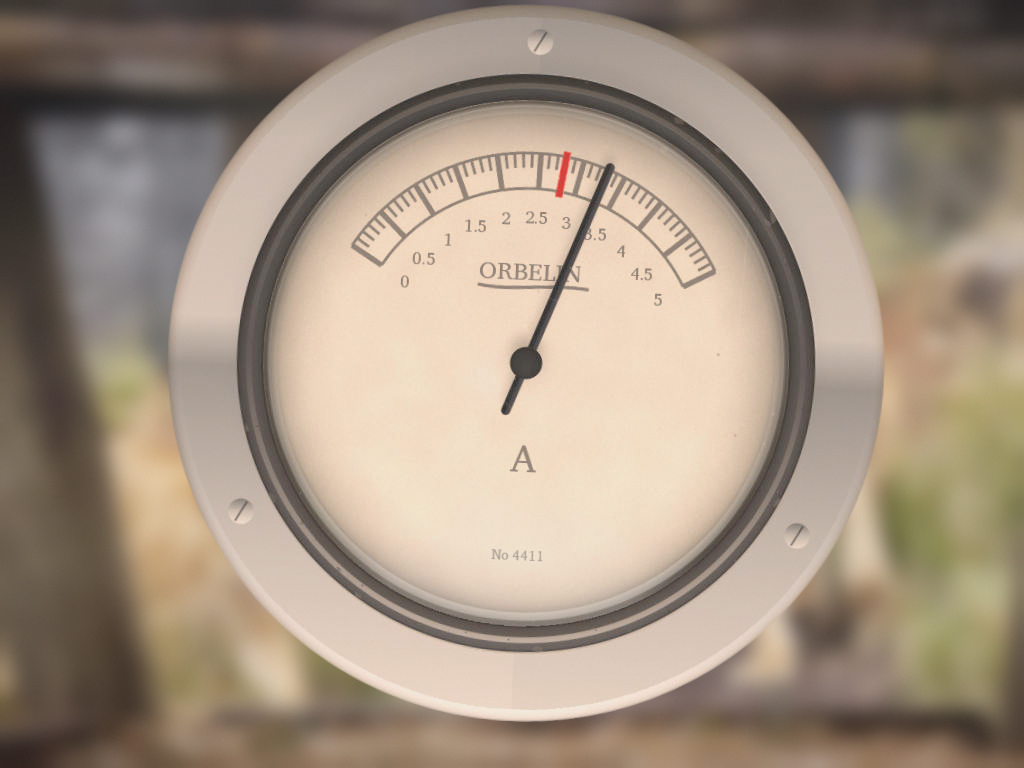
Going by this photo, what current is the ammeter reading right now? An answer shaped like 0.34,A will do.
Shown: 3.3,A
